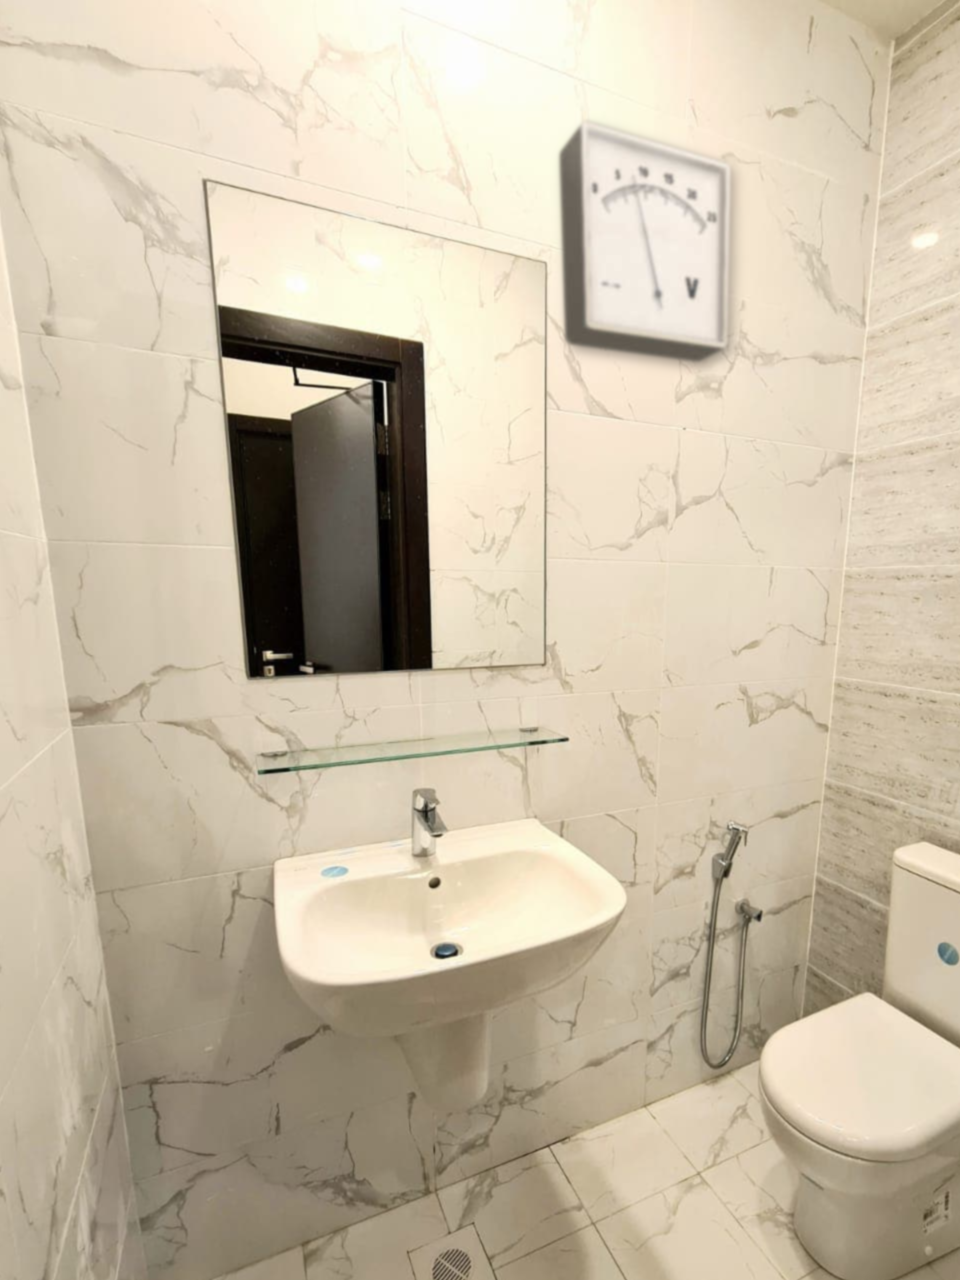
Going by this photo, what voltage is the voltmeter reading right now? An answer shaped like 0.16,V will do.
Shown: 7.5,V
